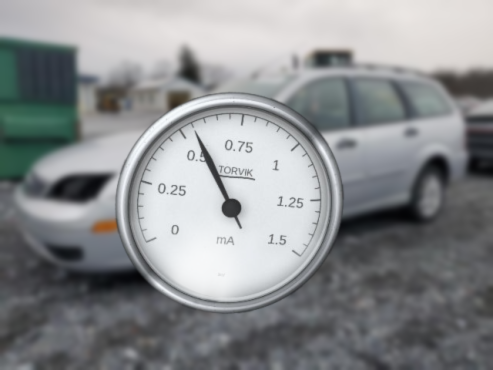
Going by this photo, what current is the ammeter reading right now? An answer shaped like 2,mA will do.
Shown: 0.55,mA
